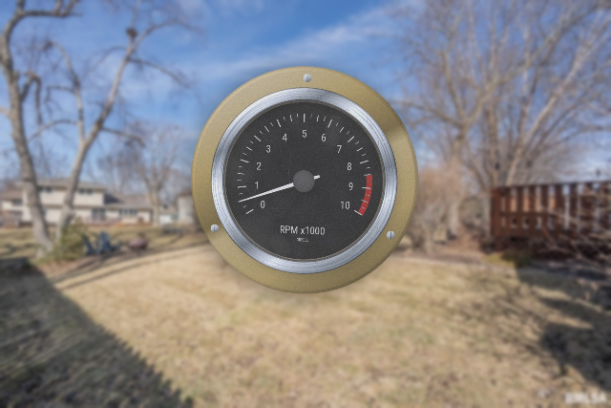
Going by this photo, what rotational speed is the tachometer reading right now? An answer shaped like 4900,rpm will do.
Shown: 500,rpm
